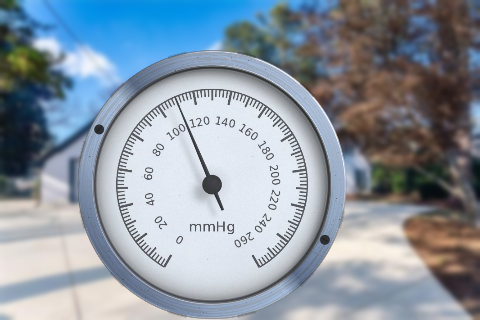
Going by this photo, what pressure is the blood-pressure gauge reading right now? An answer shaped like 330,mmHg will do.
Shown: 110,mmHg
